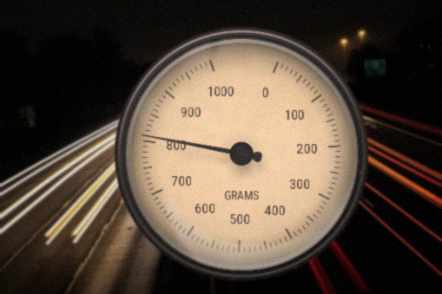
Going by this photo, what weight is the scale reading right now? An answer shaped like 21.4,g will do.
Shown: 810,g
